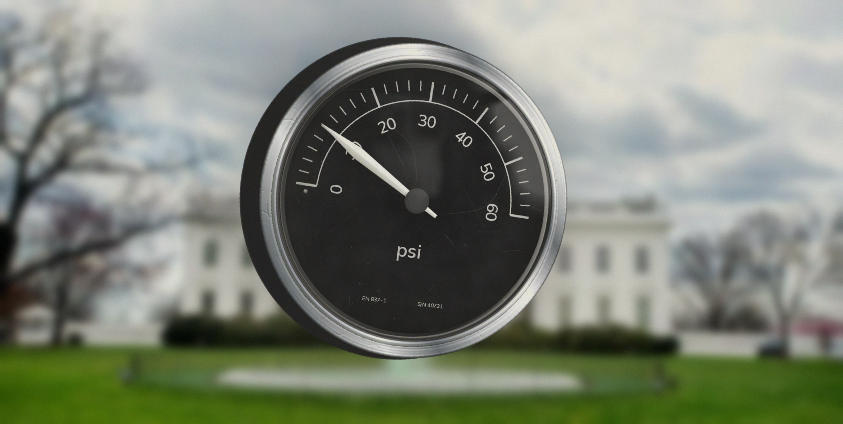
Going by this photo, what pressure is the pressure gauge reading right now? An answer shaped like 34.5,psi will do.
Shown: 10,psi
